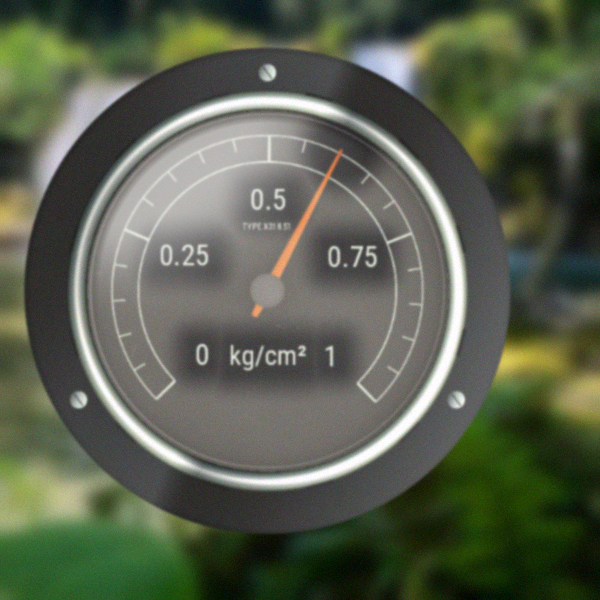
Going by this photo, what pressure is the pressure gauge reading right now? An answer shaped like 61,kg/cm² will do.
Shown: 0.6,kg/cm²
